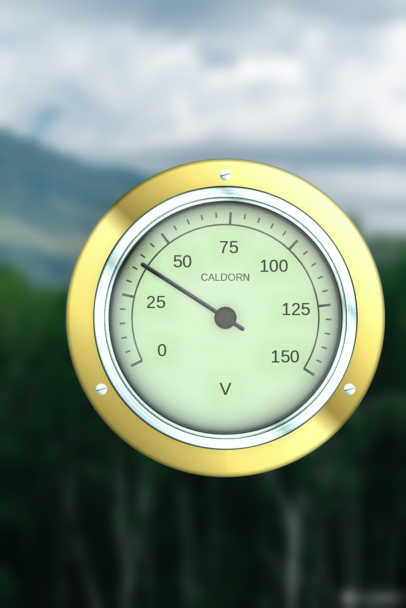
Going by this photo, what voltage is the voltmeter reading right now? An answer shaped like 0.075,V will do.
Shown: 37.5,V
